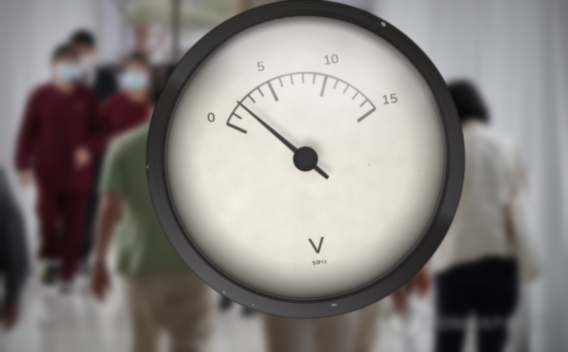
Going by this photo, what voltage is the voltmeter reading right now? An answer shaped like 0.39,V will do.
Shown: 2,V
